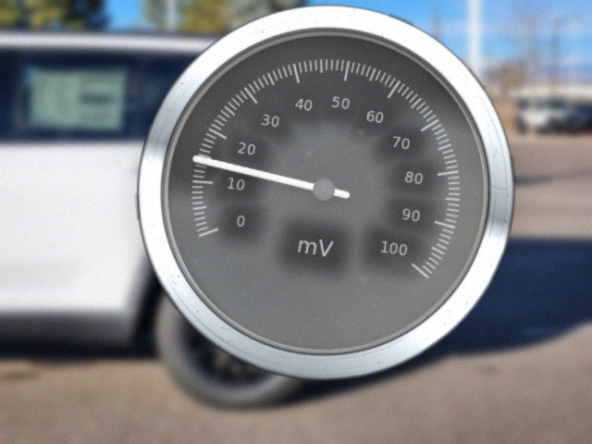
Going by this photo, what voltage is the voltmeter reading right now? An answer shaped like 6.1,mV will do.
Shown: 14,mV
